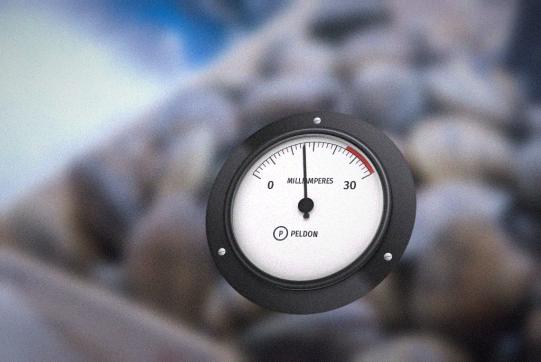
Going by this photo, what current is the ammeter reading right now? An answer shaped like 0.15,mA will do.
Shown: 13,mA
